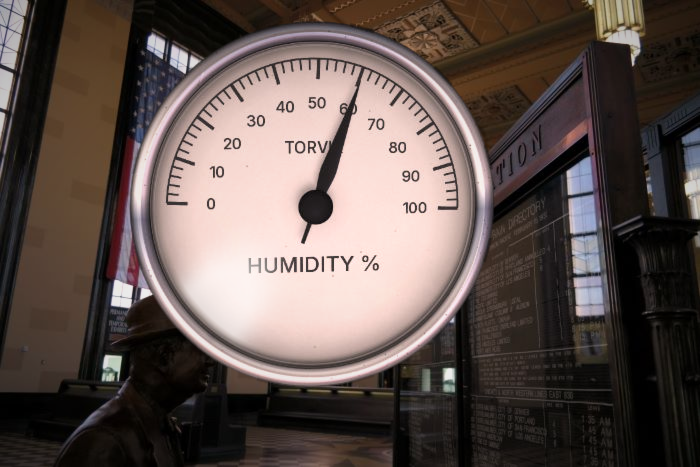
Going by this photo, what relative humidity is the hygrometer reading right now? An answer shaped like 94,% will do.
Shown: 60,%
